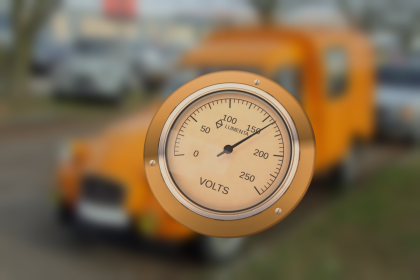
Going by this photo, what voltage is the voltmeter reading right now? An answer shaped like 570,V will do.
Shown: 160,V
